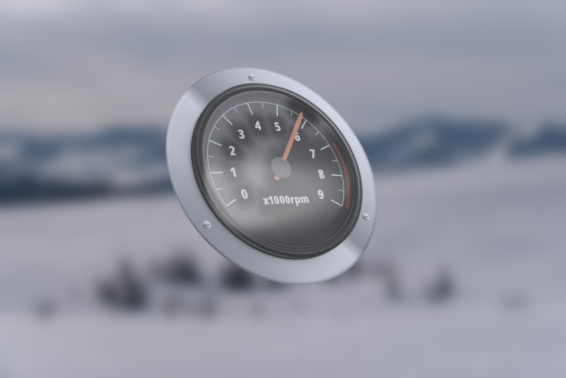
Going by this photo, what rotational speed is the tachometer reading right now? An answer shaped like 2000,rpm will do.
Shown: 5750,rpm
